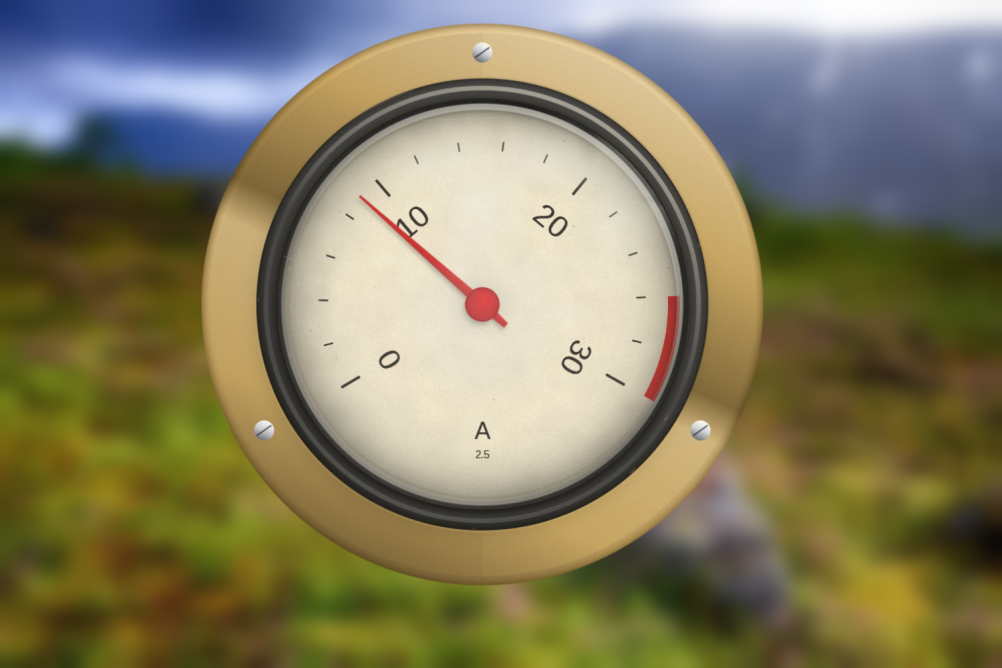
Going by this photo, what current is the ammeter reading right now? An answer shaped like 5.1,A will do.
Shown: 9,A
